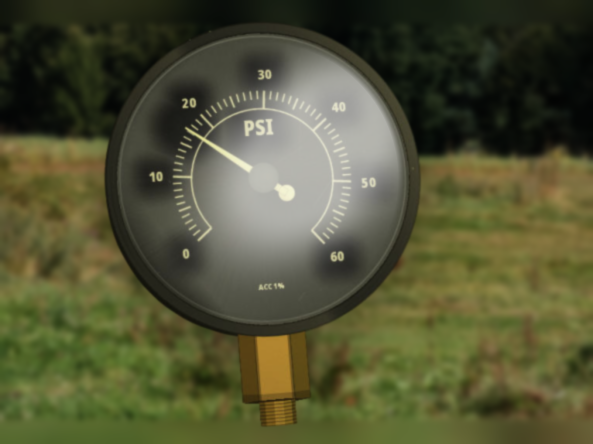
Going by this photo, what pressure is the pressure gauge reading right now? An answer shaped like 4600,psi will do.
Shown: 17,psi
